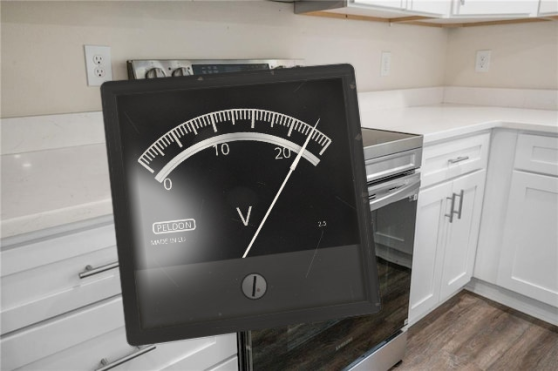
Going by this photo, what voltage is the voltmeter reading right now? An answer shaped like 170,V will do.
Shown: 22.5,V
